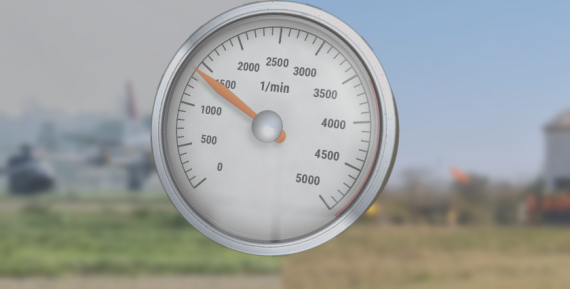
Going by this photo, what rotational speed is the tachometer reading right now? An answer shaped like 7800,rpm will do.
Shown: 1400,rpm
